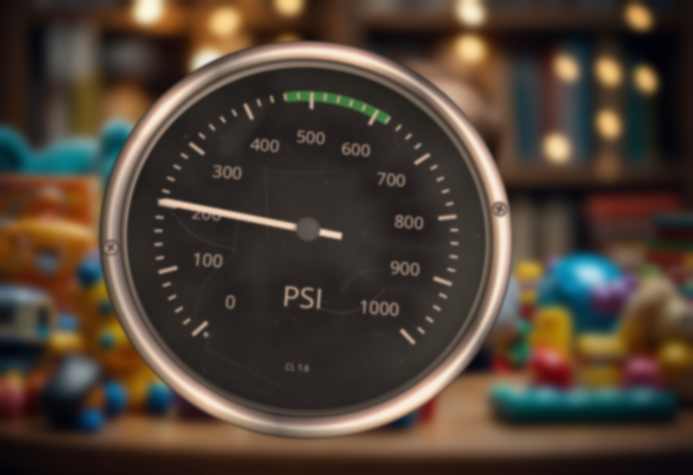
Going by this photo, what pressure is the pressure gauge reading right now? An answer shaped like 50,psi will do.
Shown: 200,psi
